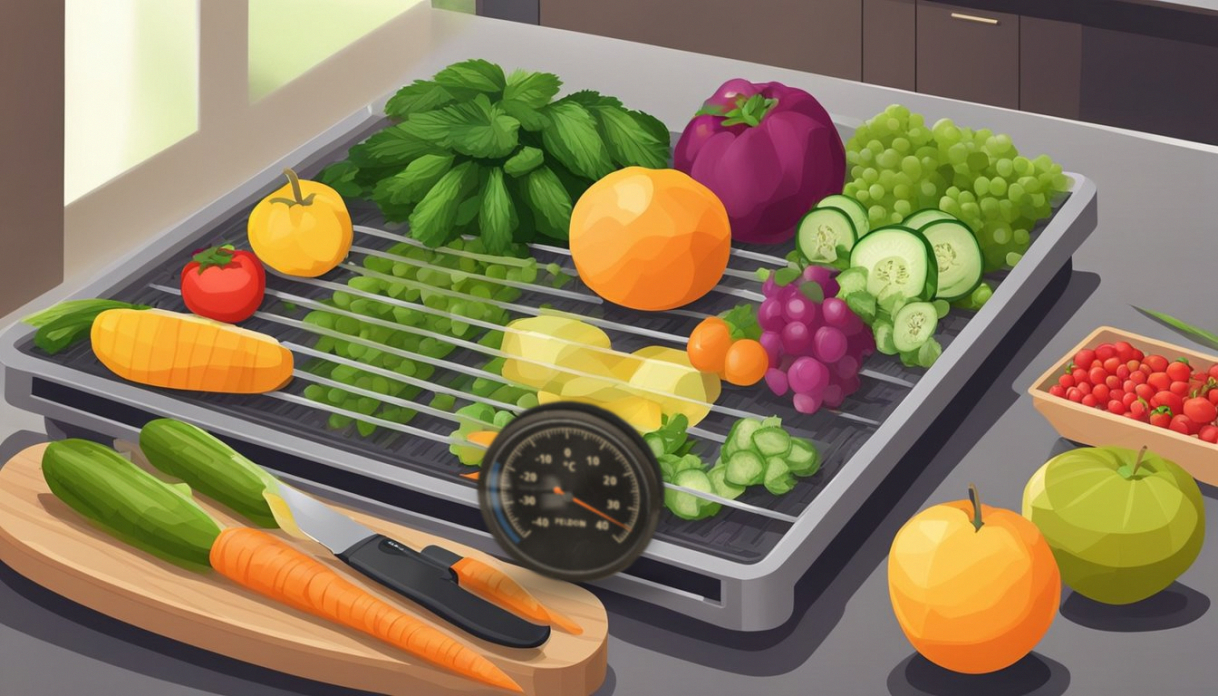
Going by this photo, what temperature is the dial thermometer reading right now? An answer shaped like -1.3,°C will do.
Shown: 35,°C
